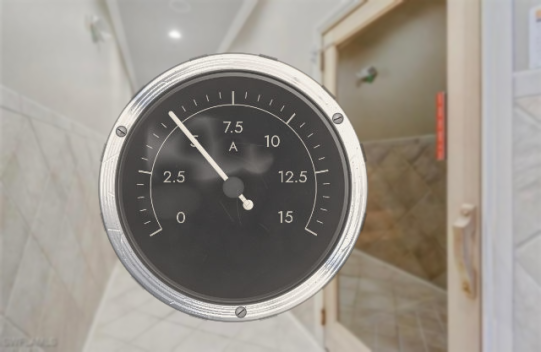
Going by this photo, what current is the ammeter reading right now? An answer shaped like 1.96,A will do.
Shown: 5,A
